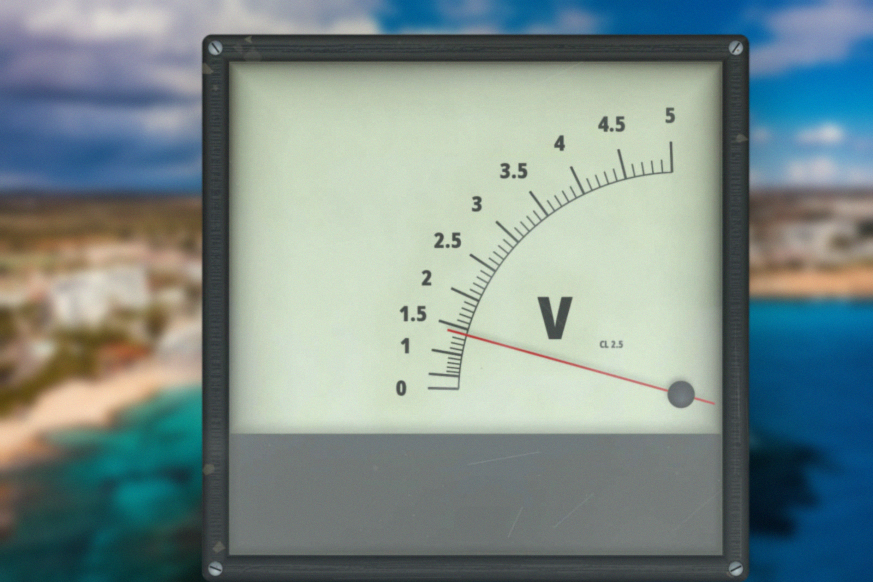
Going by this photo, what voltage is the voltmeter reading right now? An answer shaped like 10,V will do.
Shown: 1.4,V
